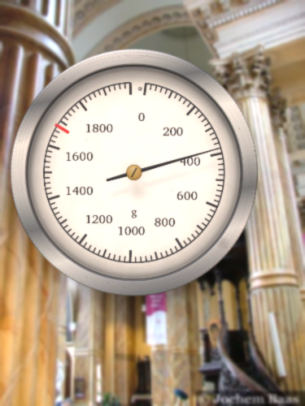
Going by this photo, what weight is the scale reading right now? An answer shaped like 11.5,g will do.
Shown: 380,g
